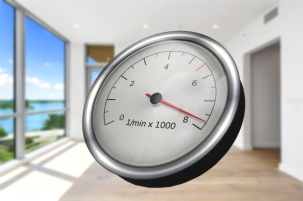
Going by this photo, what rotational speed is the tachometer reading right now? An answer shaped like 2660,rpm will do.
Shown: 7750,rpm
